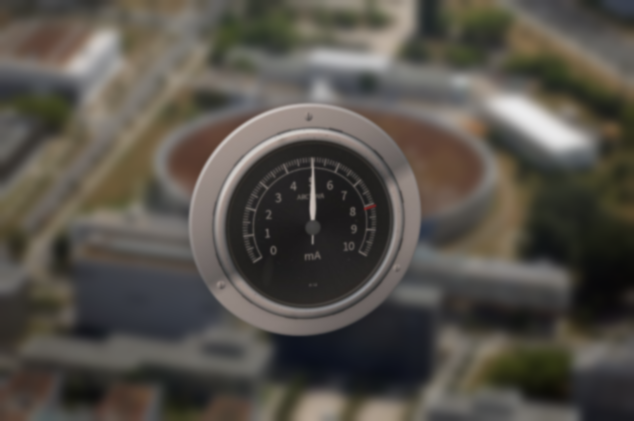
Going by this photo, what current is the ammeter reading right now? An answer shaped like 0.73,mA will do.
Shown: 5,mA
